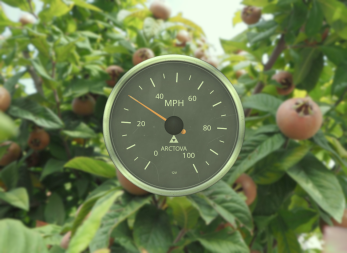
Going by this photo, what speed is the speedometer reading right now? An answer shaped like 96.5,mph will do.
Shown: 30,mph
